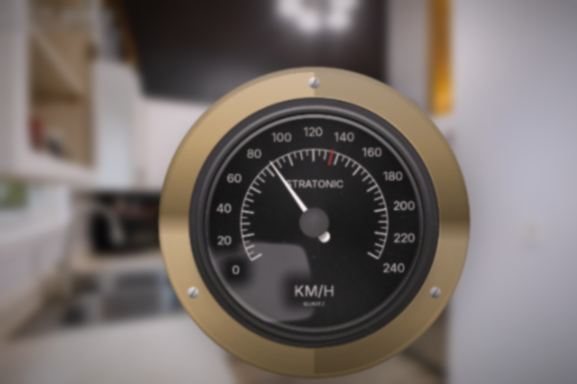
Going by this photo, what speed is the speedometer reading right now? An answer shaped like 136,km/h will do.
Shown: 85,km/h
